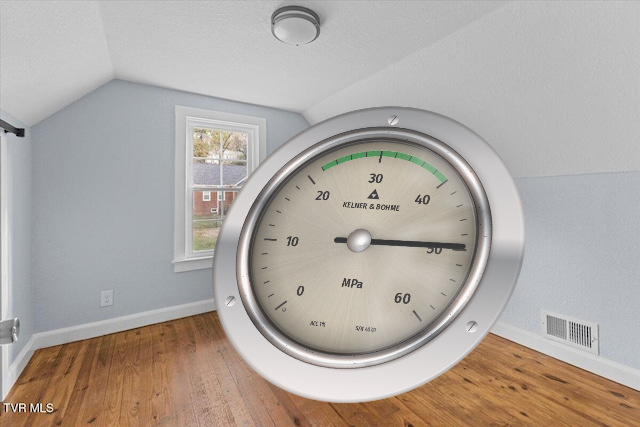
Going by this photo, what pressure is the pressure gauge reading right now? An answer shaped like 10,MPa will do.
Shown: 50,MPa
